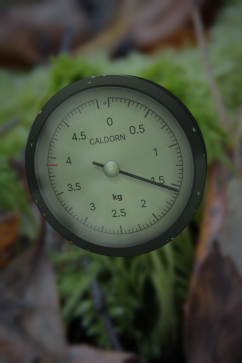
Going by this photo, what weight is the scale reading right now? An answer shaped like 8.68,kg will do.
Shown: 1.55,kg
